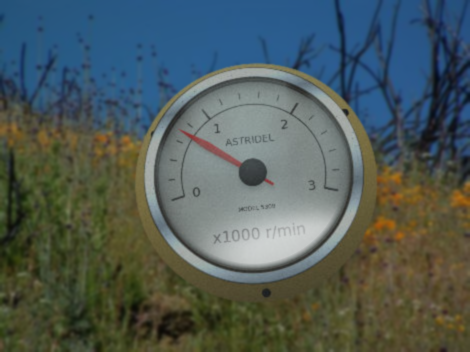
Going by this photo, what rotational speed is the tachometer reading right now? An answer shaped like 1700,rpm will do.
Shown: 700,rpm
